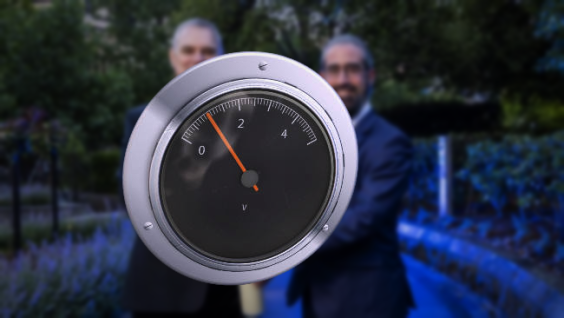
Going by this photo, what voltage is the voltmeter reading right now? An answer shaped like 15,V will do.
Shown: 1,V
